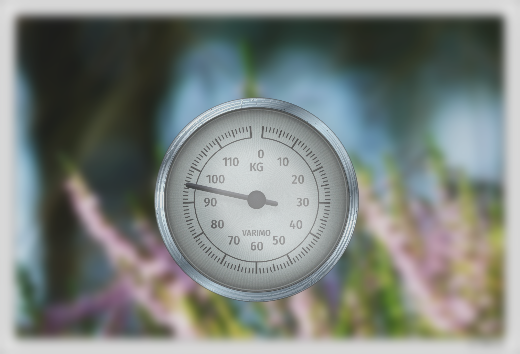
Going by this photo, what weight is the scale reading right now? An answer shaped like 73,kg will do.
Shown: 95,kg
